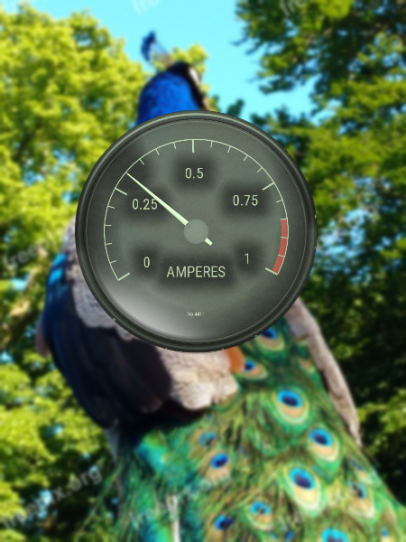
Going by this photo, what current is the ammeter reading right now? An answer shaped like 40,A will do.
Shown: 0.3,A
